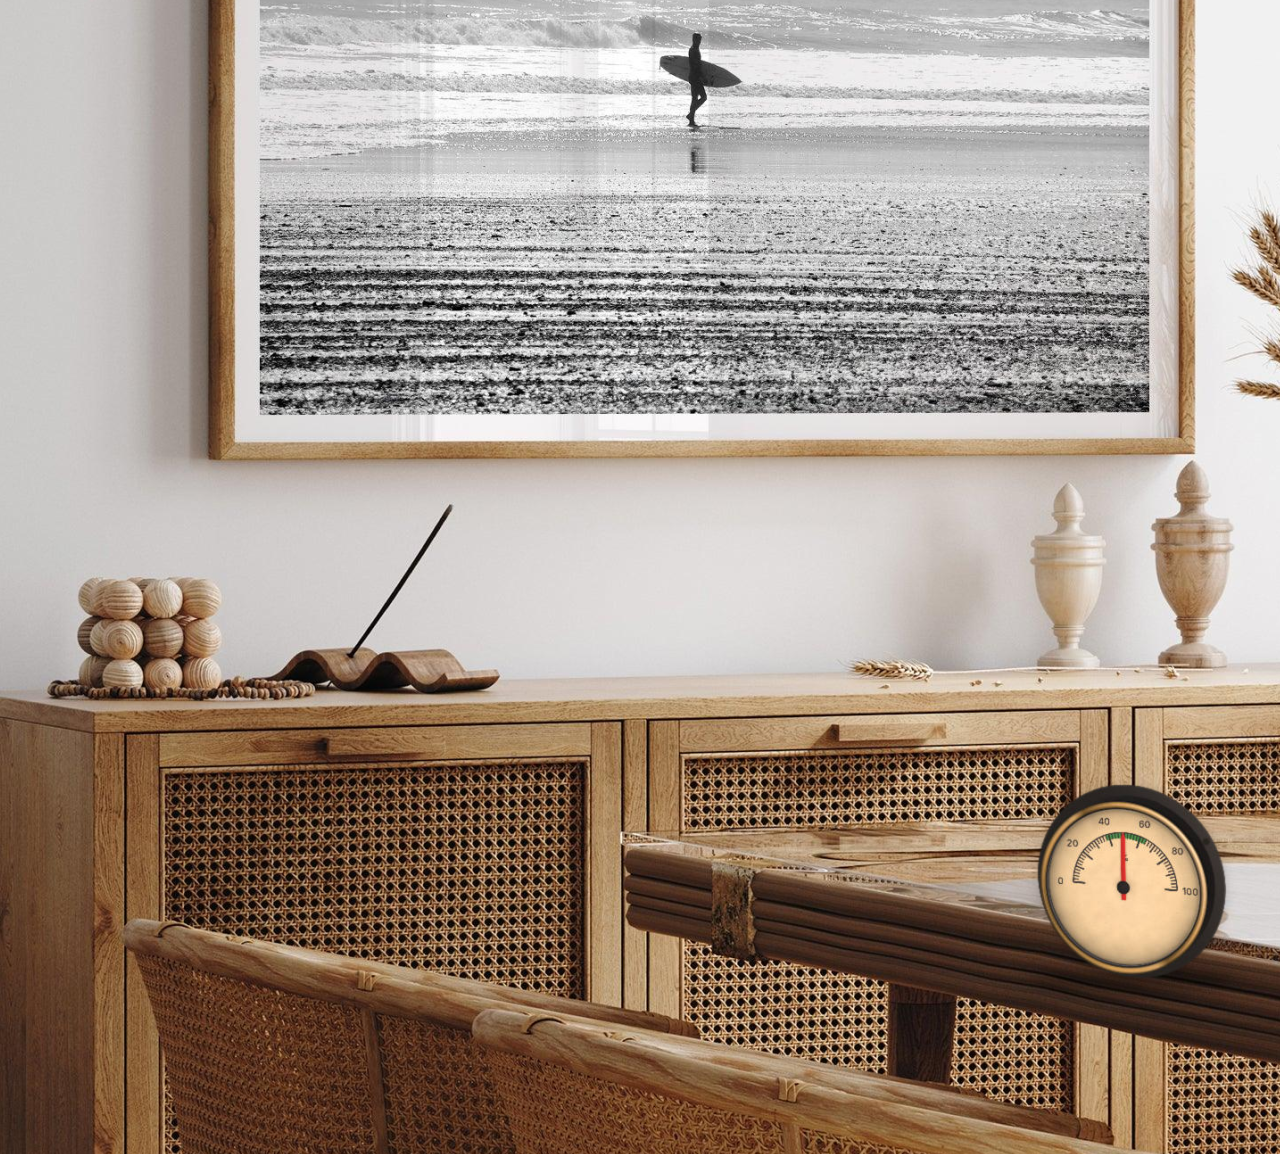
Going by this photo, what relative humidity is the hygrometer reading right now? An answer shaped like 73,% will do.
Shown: 50,%
